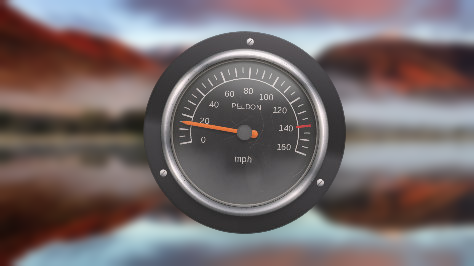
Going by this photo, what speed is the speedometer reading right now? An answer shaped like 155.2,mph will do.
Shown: 15,mph
